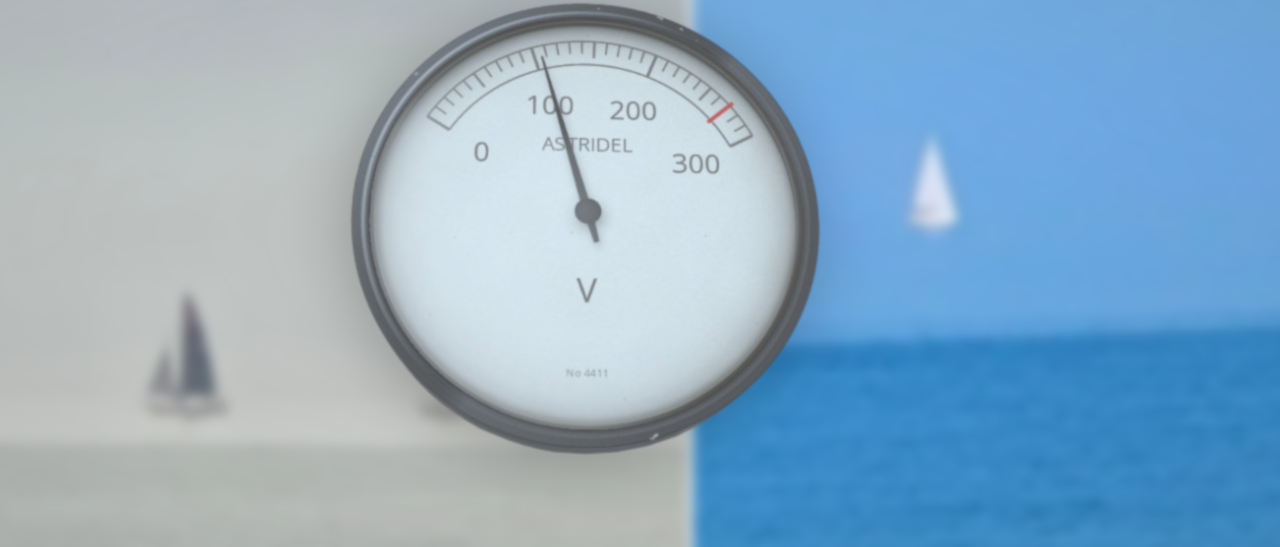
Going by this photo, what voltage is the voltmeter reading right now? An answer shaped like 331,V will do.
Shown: 105,V
